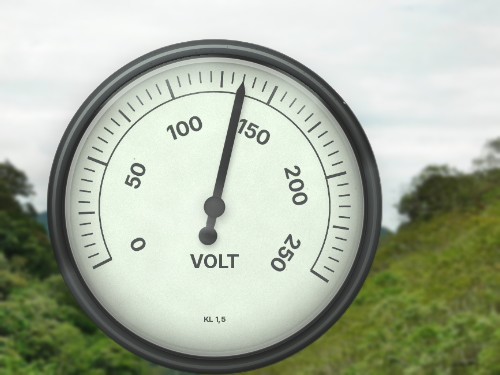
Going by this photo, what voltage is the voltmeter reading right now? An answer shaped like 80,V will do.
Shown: 135,V
